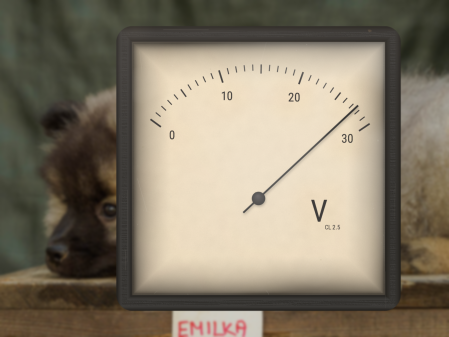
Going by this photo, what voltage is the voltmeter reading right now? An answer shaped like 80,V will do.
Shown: 27.5,V
